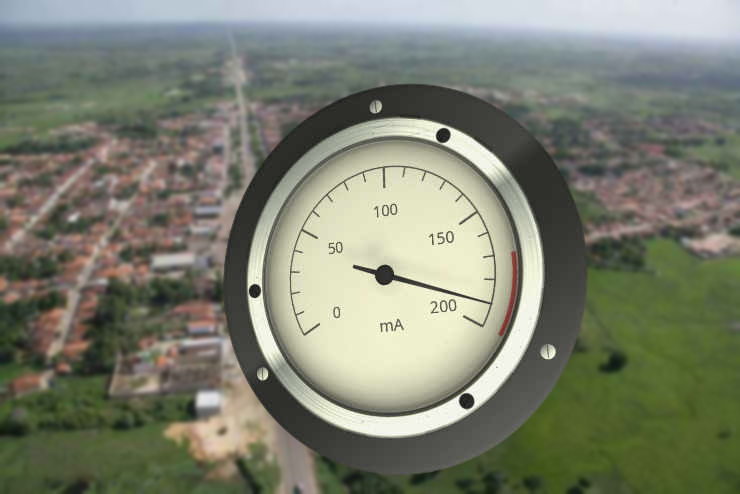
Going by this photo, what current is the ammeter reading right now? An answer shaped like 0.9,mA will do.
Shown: 190,mA
